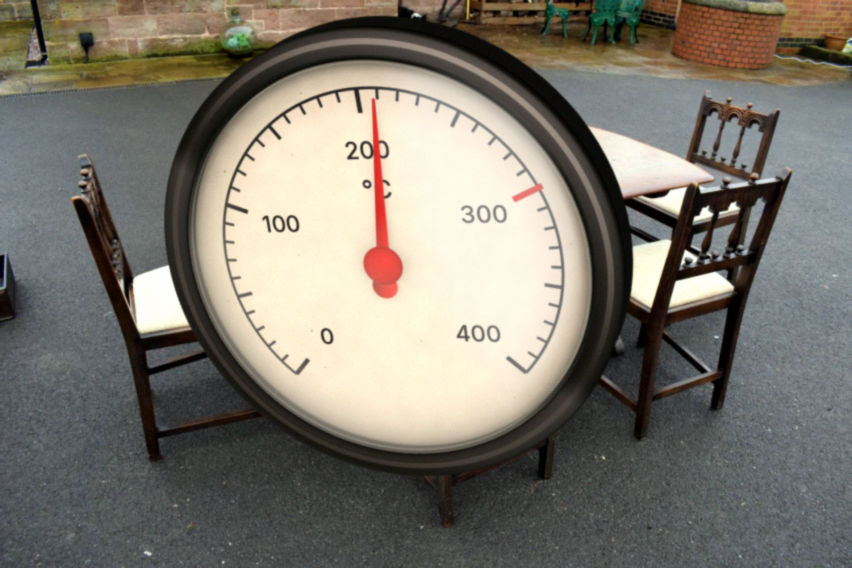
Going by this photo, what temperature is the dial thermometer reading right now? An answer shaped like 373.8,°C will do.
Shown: 210,°C
